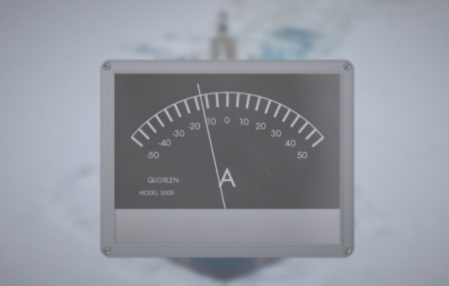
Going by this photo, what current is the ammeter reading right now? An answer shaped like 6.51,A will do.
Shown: -12.5,A
